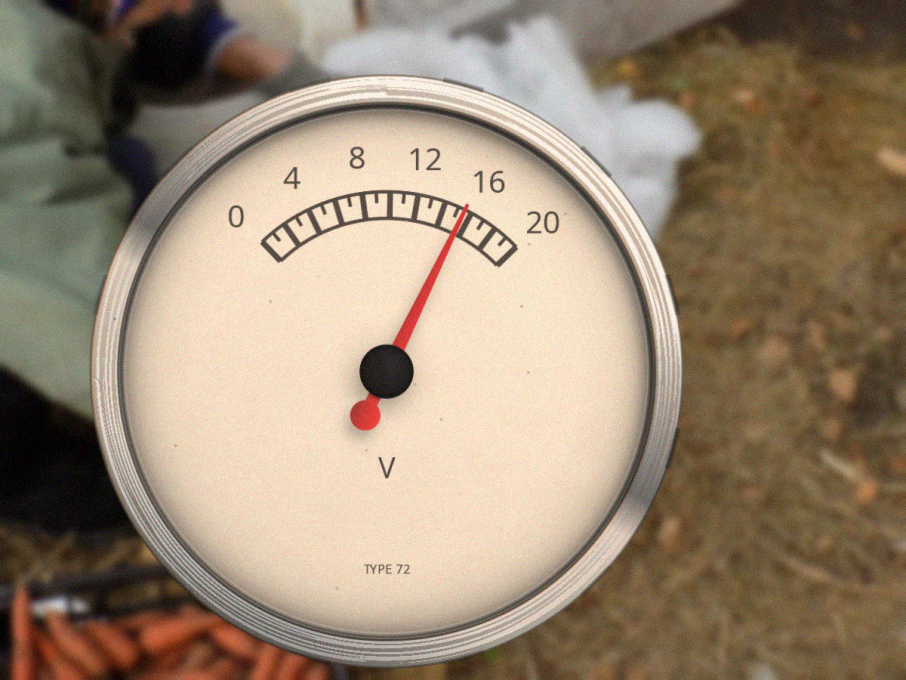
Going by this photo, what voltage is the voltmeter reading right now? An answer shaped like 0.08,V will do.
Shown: 15.5,V
